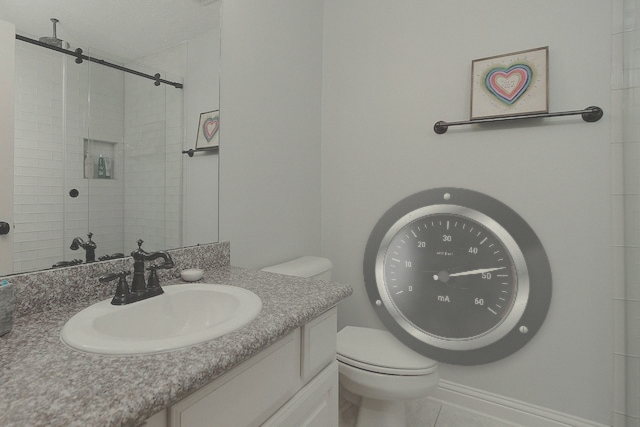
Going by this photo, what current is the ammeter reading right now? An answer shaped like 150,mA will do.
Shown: 48,mA
